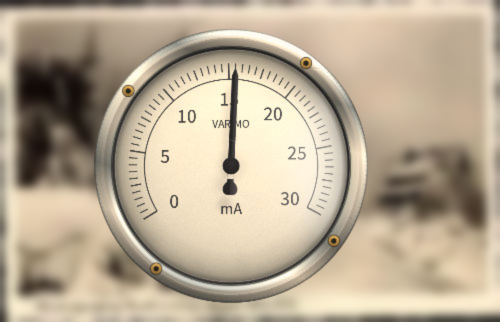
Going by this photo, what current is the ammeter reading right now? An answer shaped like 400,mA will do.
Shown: 15.5,mA
